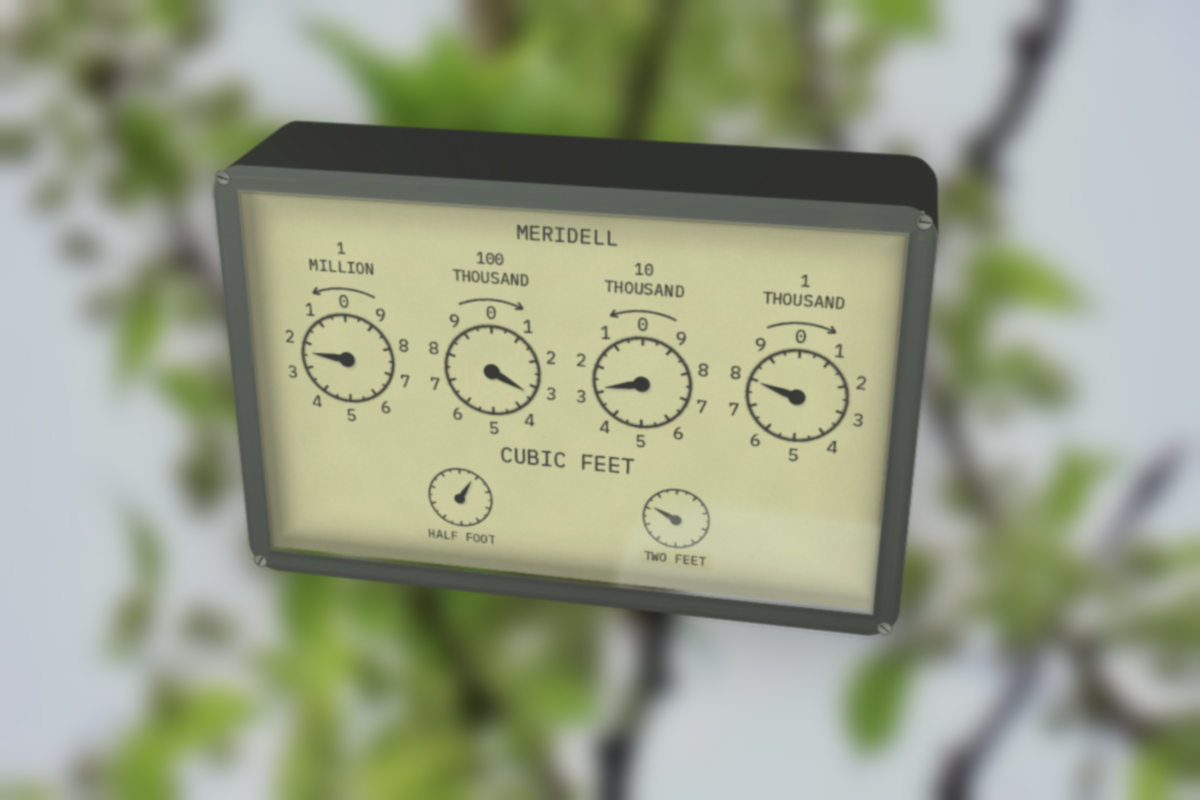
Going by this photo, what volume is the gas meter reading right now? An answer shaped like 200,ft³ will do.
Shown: 232800,ft³
